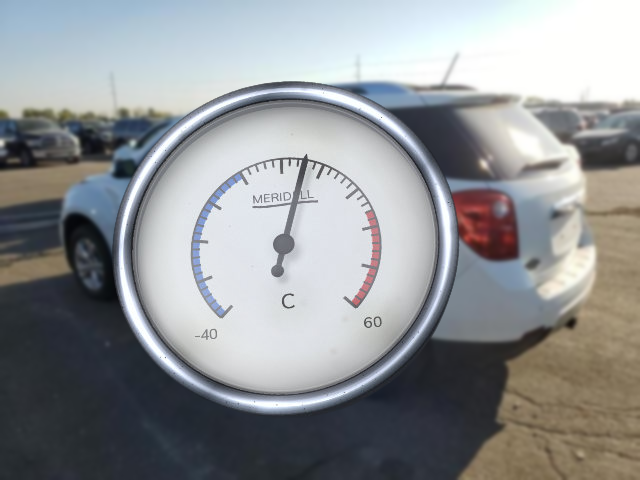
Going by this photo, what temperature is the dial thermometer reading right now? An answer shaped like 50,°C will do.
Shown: 16,°C
